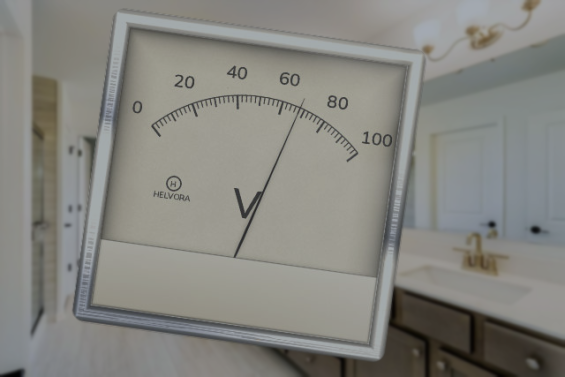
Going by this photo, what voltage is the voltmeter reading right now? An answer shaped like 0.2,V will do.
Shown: 68,V
